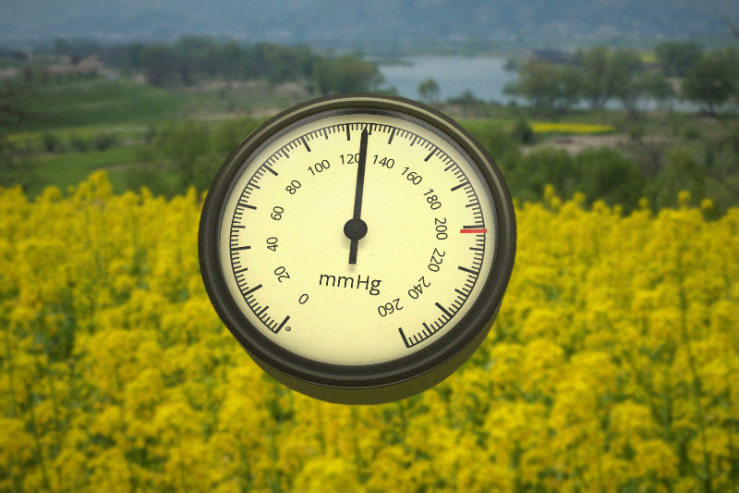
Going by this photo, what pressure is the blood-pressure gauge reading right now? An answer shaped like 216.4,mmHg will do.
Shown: 128,mmHg
